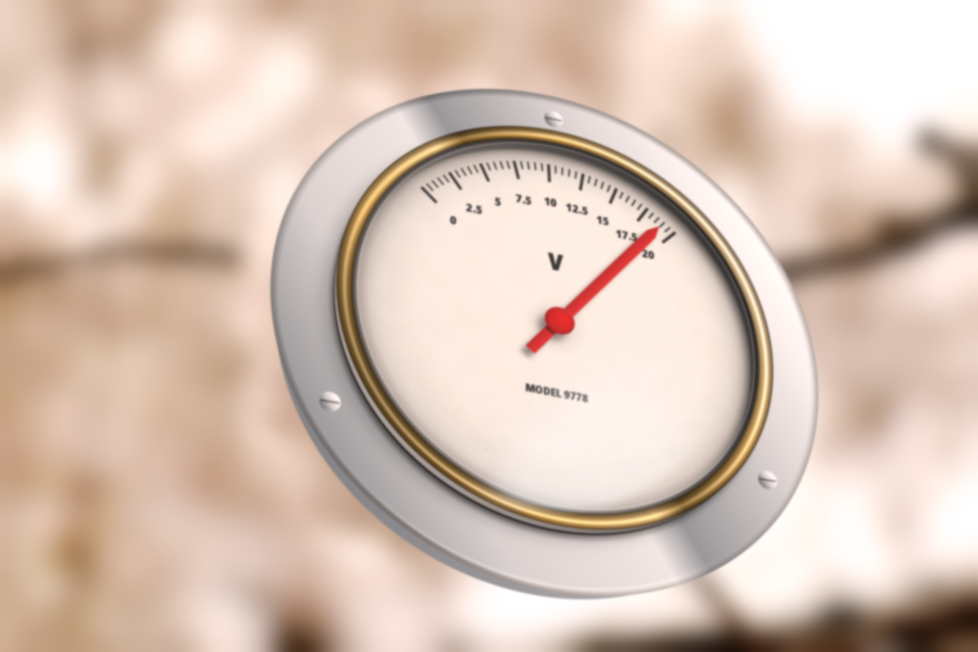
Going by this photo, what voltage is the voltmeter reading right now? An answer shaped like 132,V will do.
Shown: 19,V
